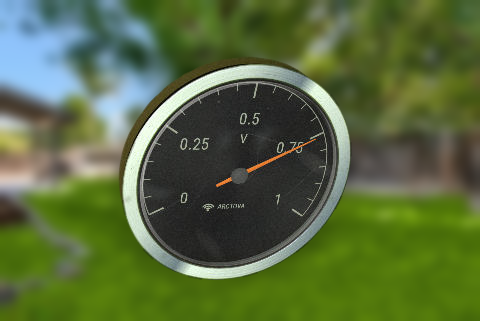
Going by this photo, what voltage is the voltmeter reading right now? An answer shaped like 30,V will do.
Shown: 0.75,V
